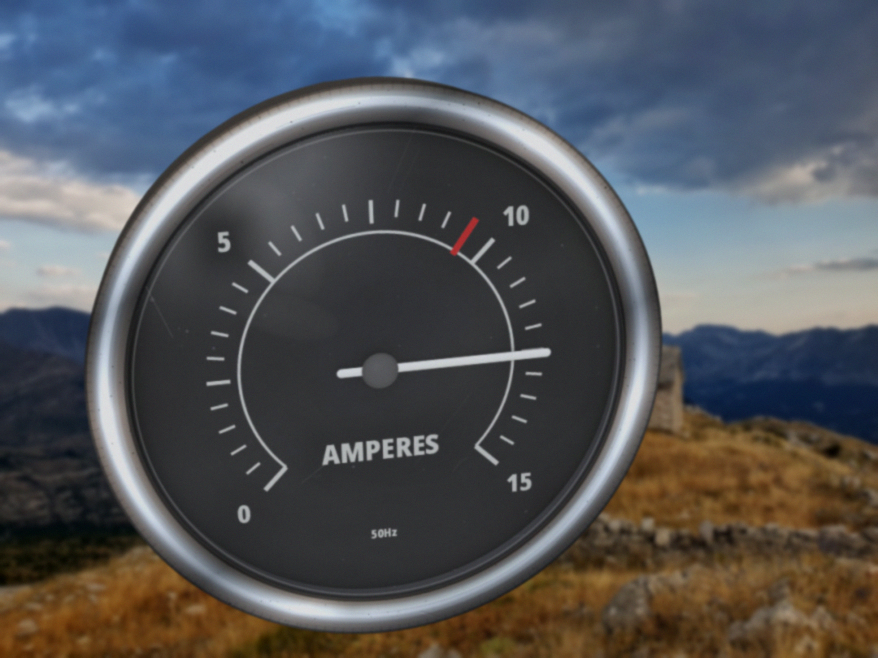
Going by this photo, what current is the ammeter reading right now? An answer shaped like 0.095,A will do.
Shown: 12.5,A
